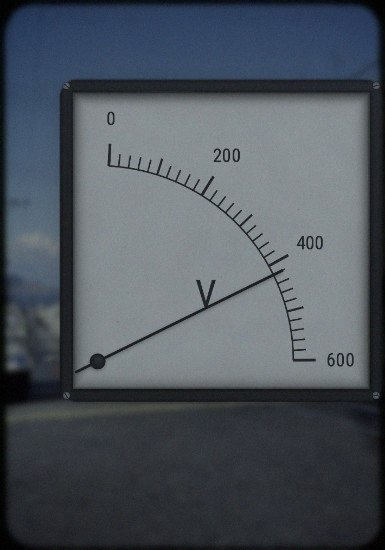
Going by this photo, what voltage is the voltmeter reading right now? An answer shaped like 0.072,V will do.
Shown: 420,V
